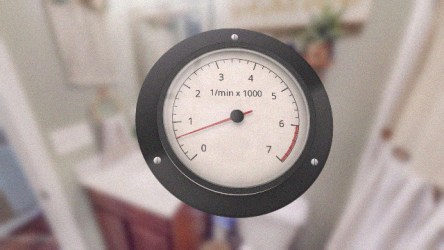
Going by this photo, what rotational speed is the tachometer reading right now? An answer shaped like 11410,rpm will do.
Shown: 600,rpm
